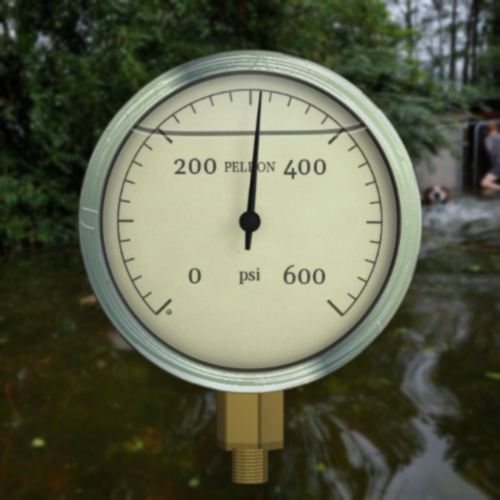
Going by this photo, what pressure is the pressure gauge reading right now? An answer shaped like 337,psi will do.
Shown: 310,psi
